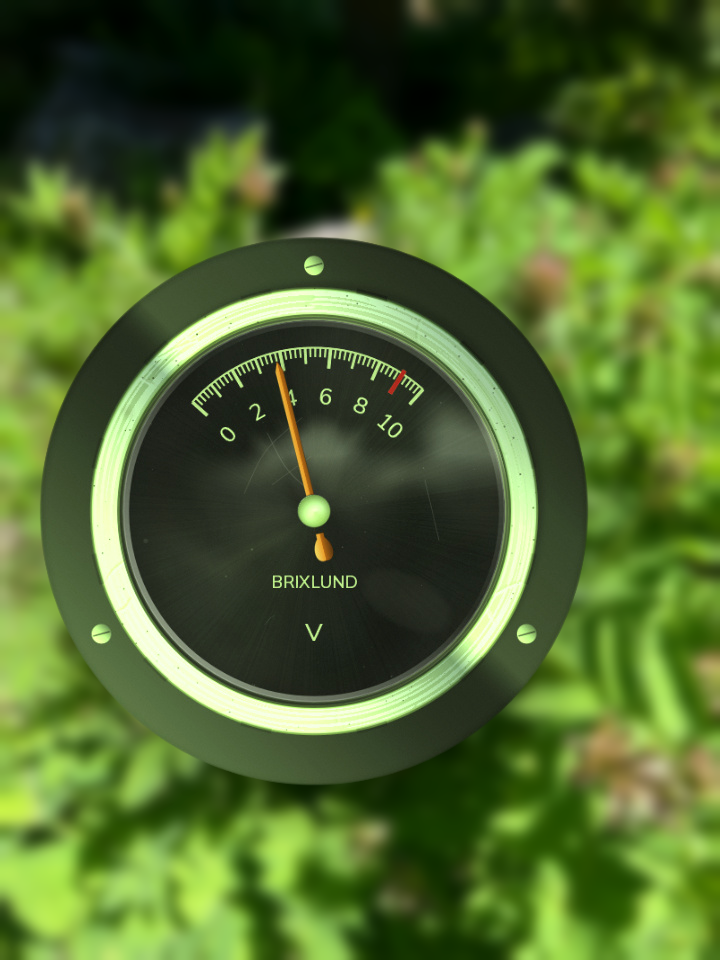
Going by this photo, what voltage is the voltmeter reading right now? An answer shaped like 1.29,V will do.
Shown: 3.8,V
